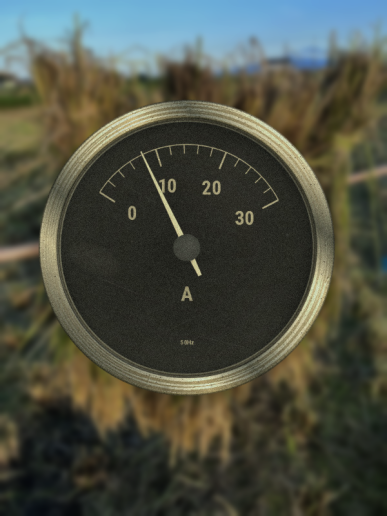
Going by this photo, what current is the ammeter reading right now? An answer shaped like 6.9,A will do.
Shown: 8,A
